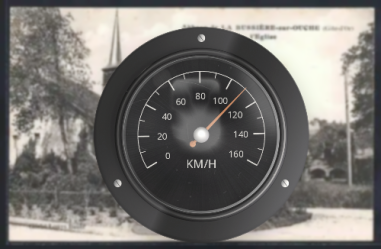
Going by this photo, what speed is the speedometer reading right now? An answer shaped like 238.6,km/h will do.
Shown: 110,km/h
